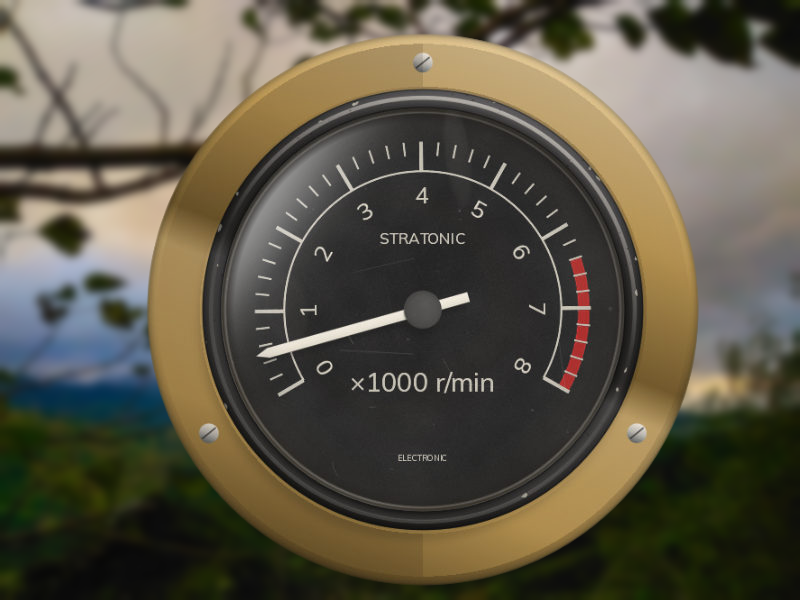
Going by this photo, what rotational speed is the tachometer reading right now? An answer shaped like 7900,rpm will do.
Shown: 500,rpm
